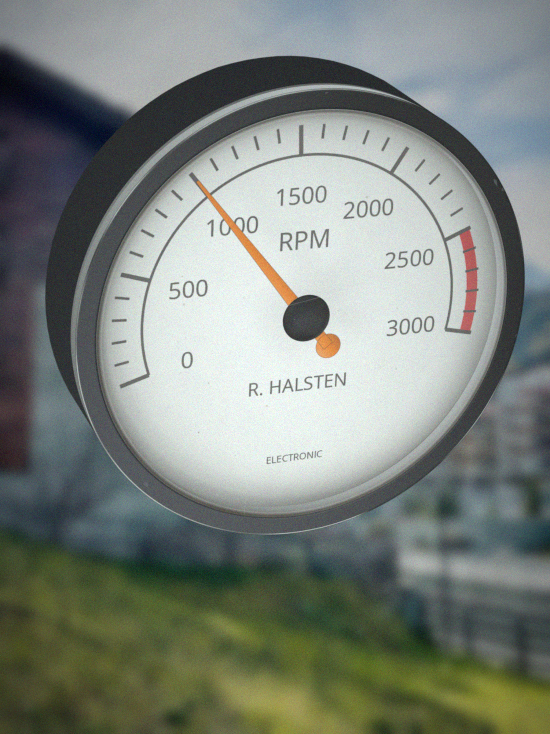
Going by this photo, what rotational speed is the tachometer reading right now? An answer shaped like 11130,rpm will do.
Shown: 1000,rpm
